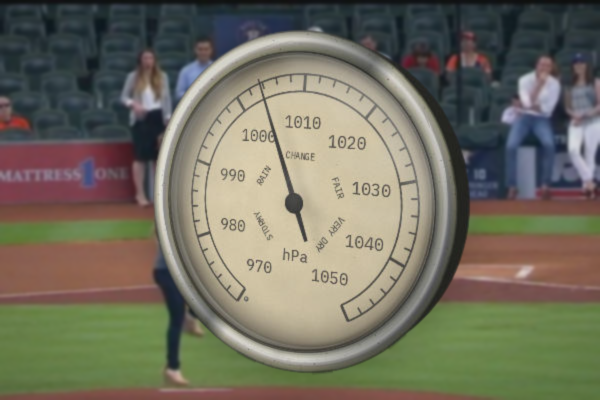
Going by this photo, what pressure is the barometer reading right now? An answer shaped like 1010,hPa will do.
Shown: 1004,hPa
